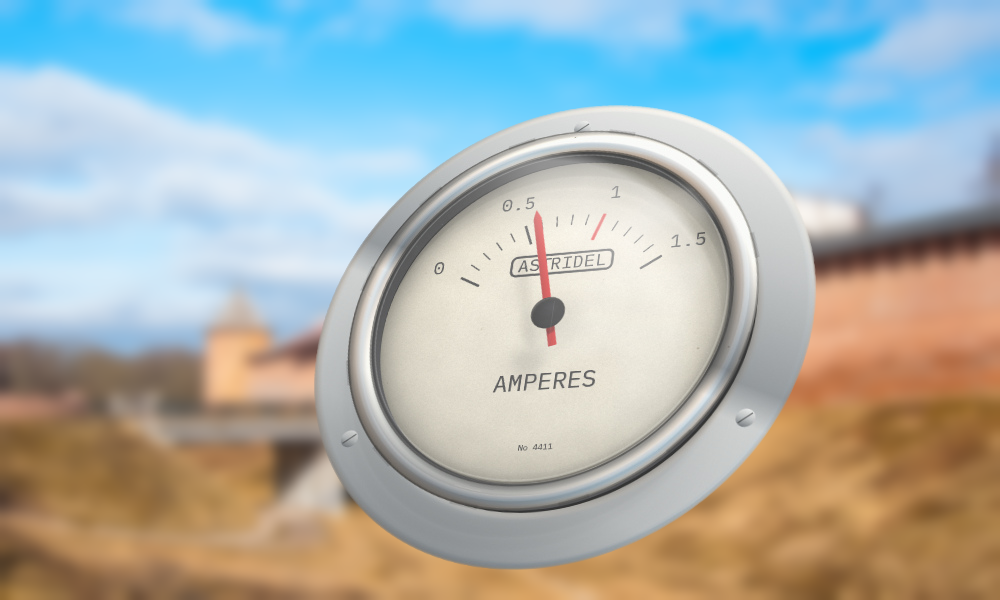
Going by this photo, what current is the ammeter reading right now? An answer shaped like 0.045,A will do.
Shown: 0.6,A
